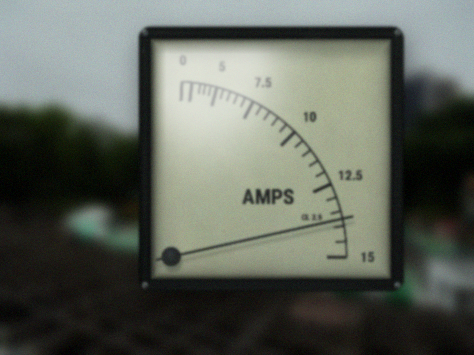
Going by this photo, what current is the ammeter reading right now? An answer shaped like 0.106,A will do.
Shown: 13.75,A
